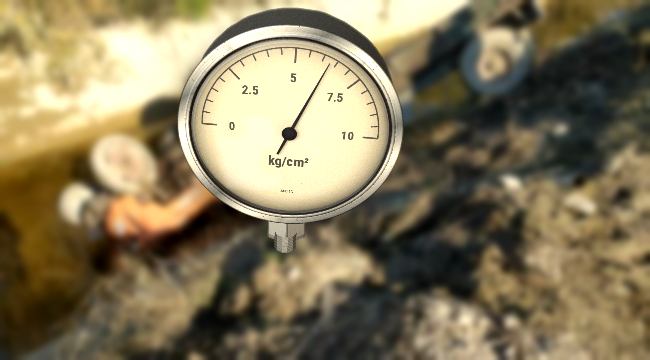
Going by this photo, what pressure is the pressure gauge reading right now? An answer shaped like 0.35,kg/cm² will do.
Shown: 6.25,kg/cm²
